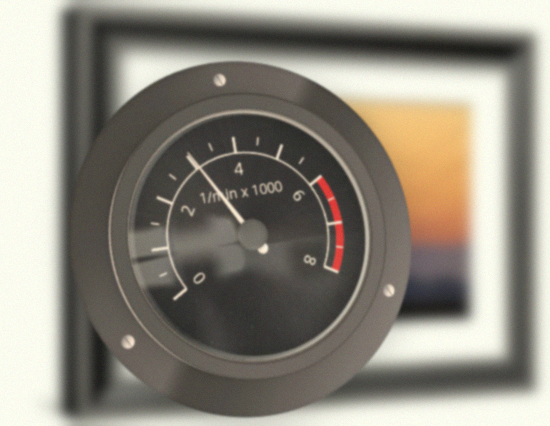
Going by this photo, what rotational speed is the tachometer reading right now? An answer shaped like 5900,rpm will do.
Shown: 3000,rpm
